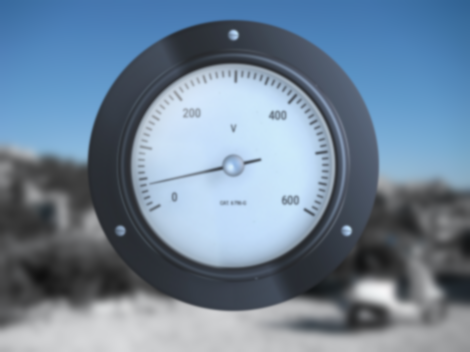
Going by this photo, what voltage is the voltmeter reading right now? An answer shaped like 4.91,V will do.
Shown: 40,V
